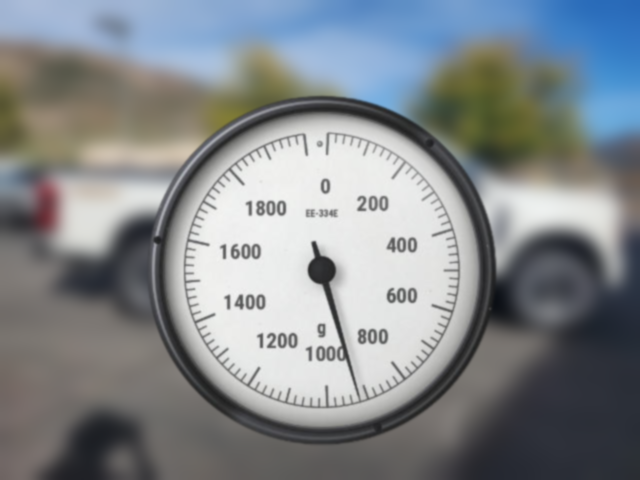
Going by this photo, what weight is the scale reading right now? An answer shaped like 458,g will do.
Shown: 920,g
